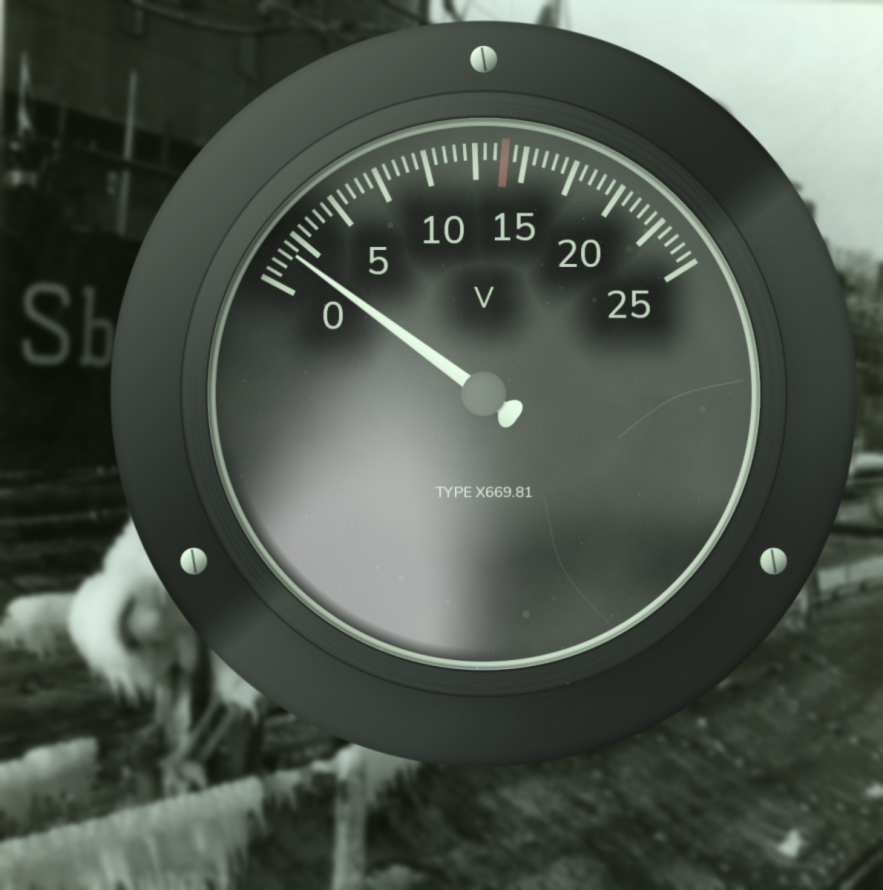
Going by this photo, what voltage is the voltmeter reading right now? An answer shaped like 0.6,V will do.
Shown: 1.75,V
